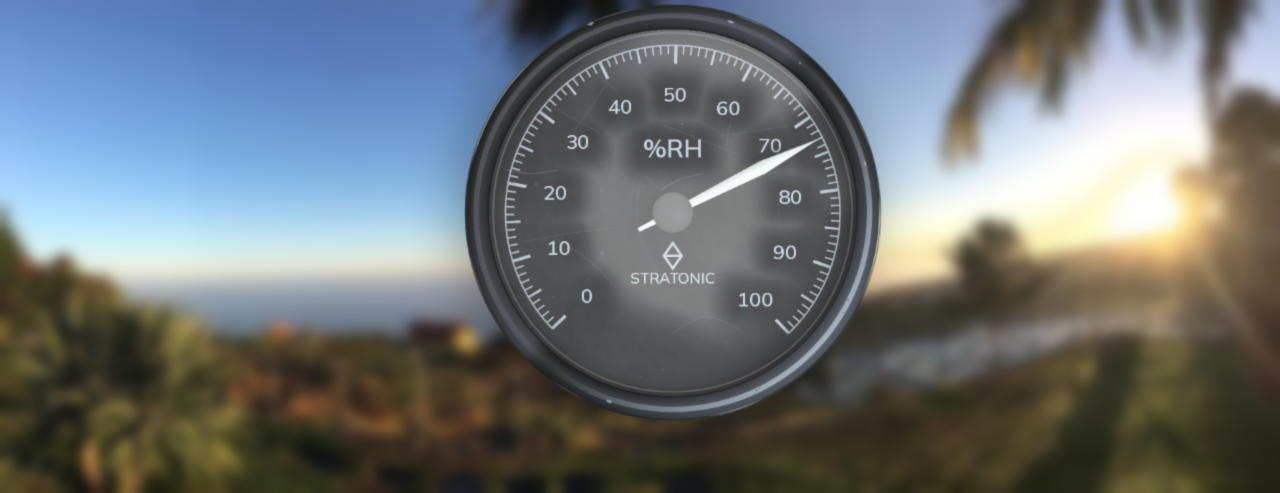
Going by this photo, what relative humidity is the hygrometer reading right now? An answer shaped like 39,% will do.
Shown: 73,%
